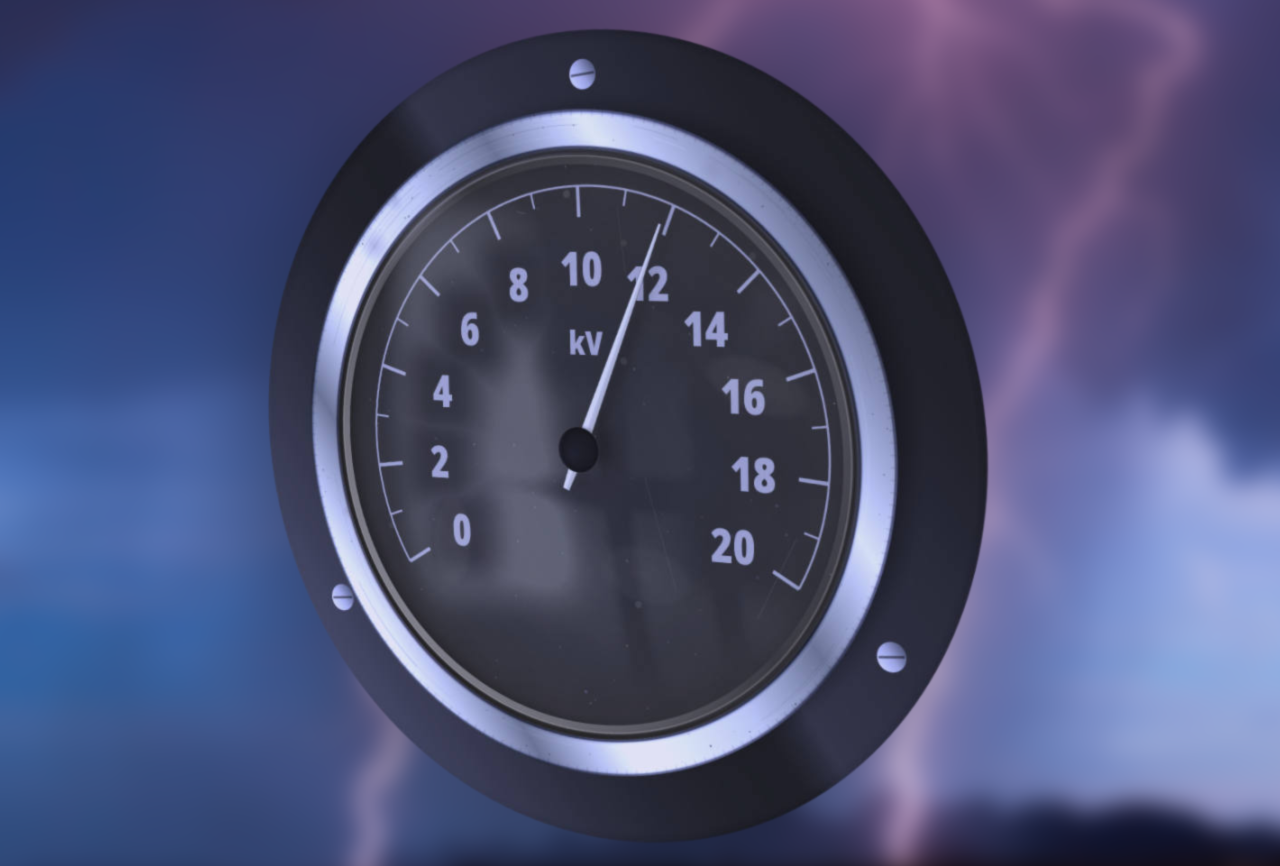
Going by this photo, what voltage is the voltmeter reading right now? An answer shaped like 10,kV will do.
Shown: 12,kV
